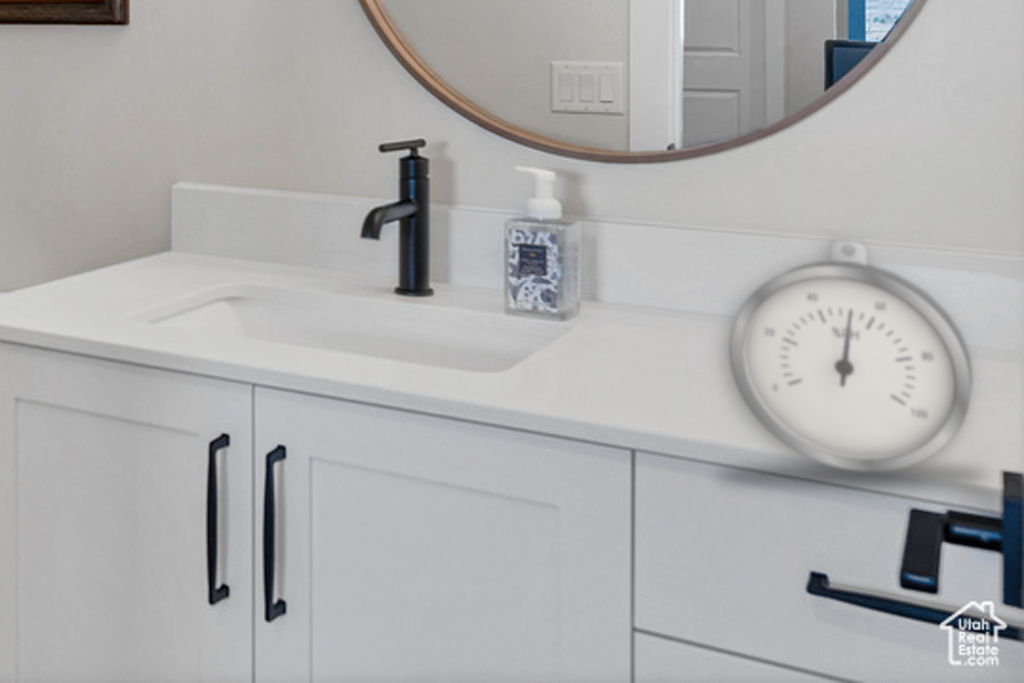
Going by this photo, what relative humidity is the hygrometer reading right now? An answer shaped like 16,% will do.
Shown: 52,%
